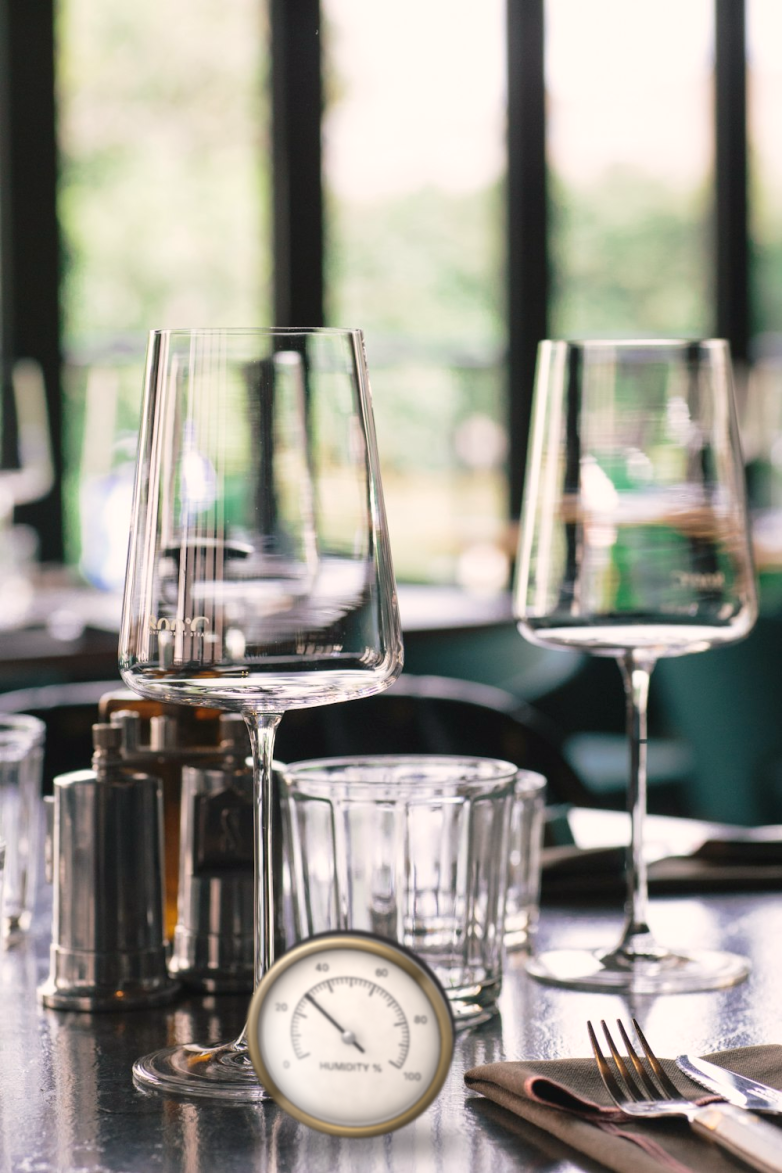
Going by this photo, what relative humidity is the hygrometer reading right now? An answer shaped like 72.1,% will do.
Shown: 30,%
